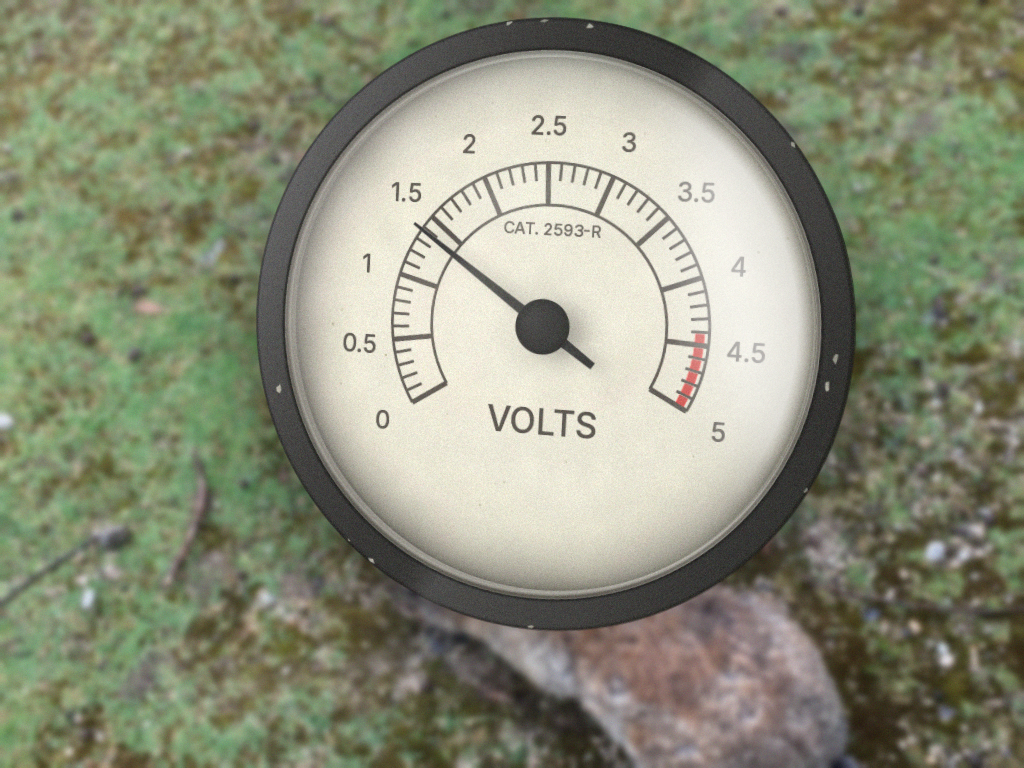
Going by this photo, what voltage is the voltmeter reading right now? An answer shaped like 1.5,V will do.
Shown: 1.4,V
